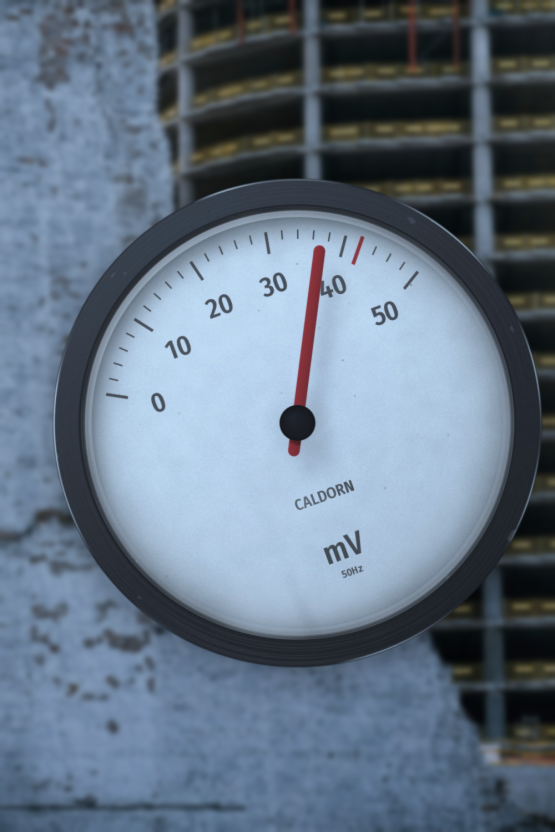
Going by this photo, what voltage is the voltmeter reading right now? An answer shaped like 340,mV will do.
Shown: 37,mV
